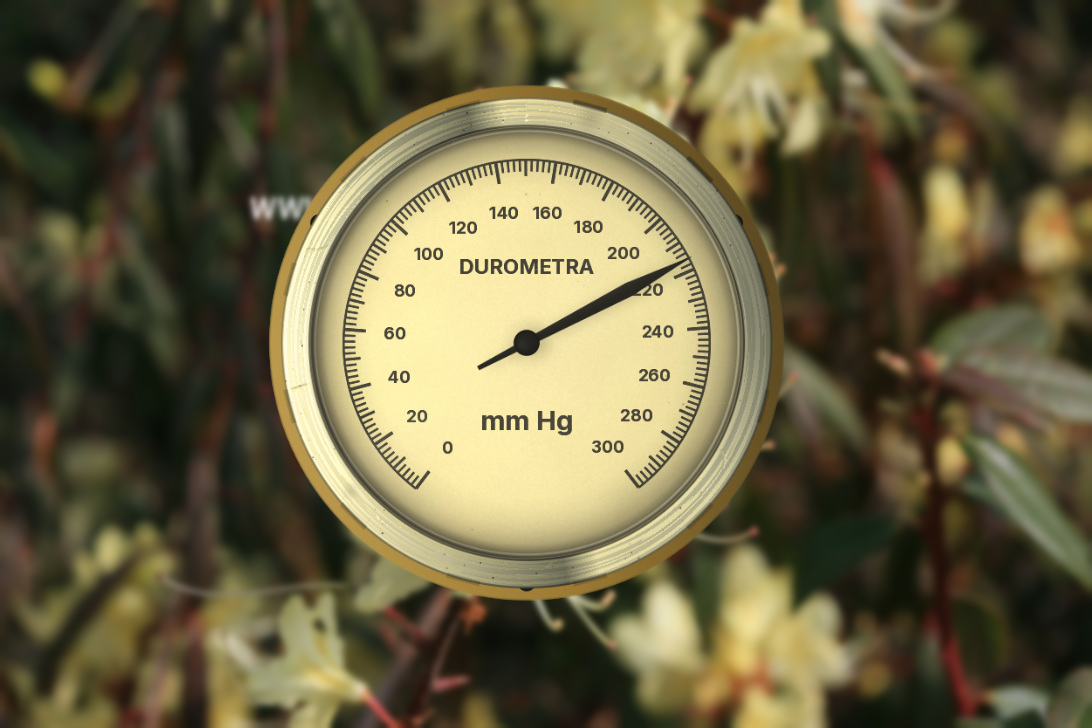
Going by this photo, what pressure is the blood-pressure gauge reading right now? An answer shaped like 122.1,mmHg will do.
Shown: 216,mmHg
